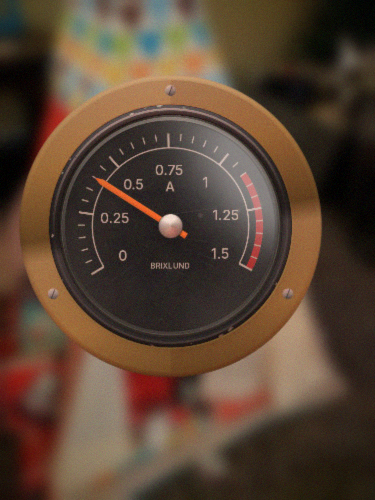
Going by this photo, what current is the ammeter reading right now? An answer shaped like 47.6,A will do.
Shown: 0.4,A
